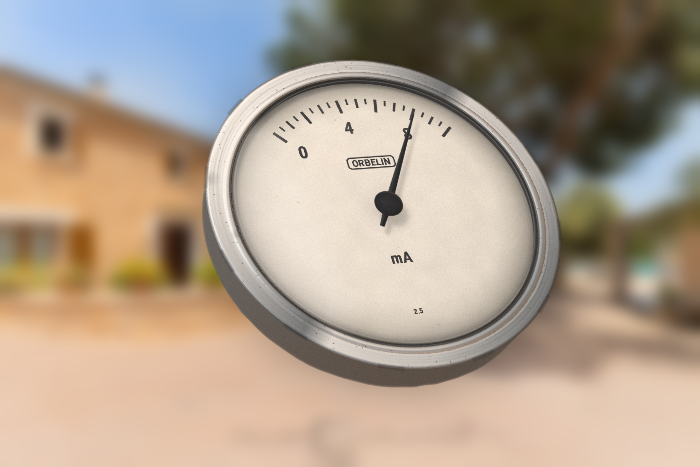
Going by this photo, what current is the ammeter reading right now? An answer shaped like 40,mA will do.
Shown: 8,mA
